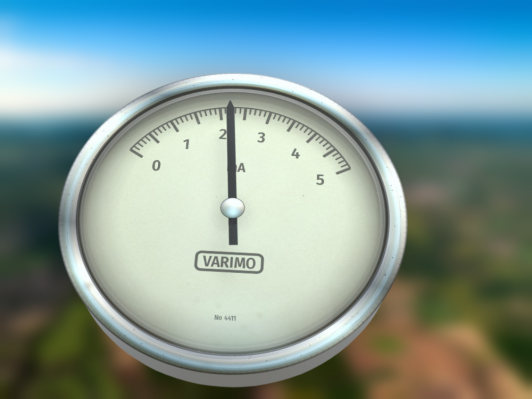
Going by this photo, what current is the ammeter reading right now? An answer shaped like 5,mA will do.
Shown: 2.2,mA
